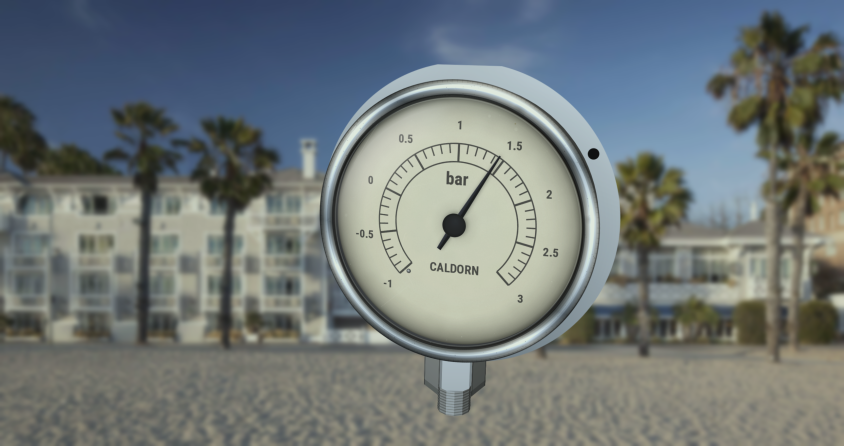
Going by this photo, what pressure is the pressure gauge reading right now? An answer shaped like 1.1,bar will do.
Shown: 1.45,bar
